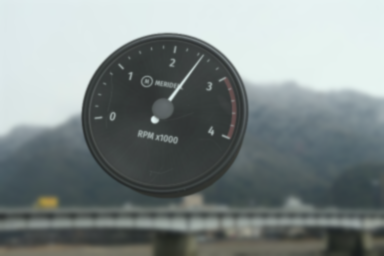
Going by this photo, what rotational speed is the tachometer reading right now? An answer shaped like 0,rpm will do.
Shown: 2500,rpm
